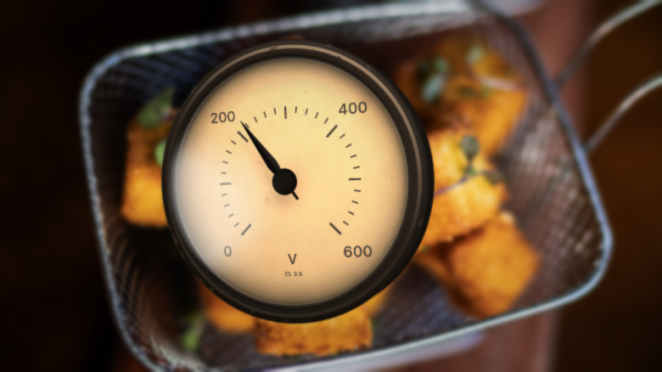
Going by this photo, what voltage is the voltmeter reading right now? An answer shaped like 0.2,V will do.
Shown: 220,V
